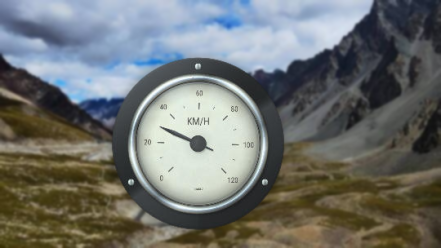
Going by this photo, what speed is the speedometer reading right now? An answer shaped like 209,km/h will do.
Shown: 30,km/h
